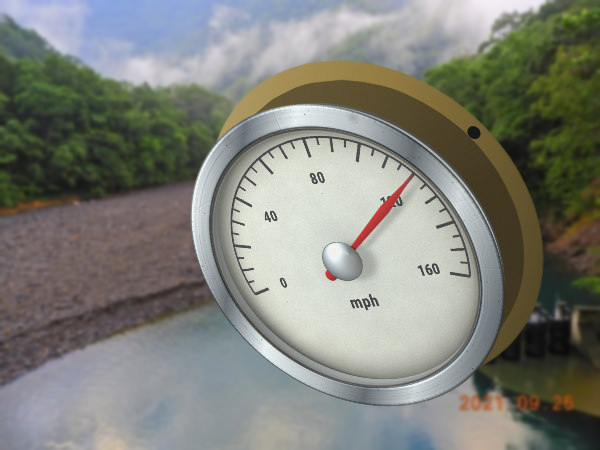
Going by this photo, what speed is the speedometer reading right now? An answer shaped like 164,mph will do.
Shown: 120,mph
